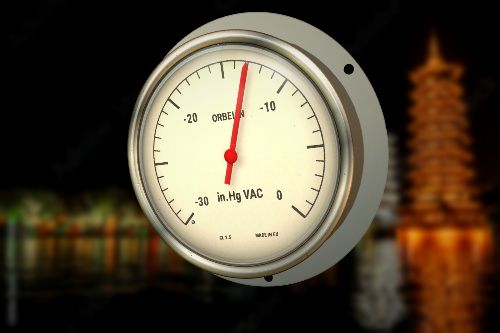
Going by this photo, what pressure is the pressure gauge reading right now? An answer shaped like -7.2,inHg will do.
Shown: -13,inHg
